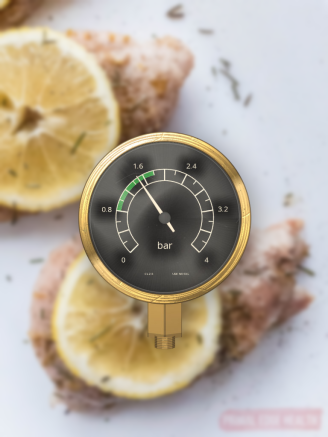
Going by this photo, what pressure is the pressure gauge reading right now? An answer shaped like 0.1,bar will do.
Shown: 1.5,bar
